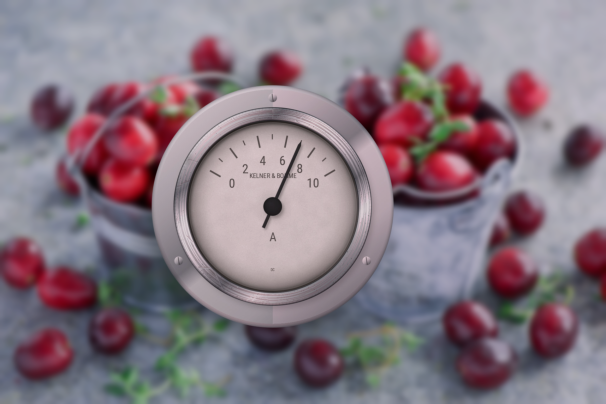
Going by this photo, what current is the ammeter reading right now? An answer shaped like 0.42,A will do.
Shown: 7,A
